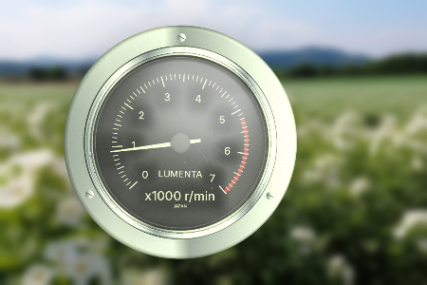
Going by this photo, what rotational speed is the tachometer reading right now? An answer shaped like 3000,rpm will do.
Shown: 900,rpm
